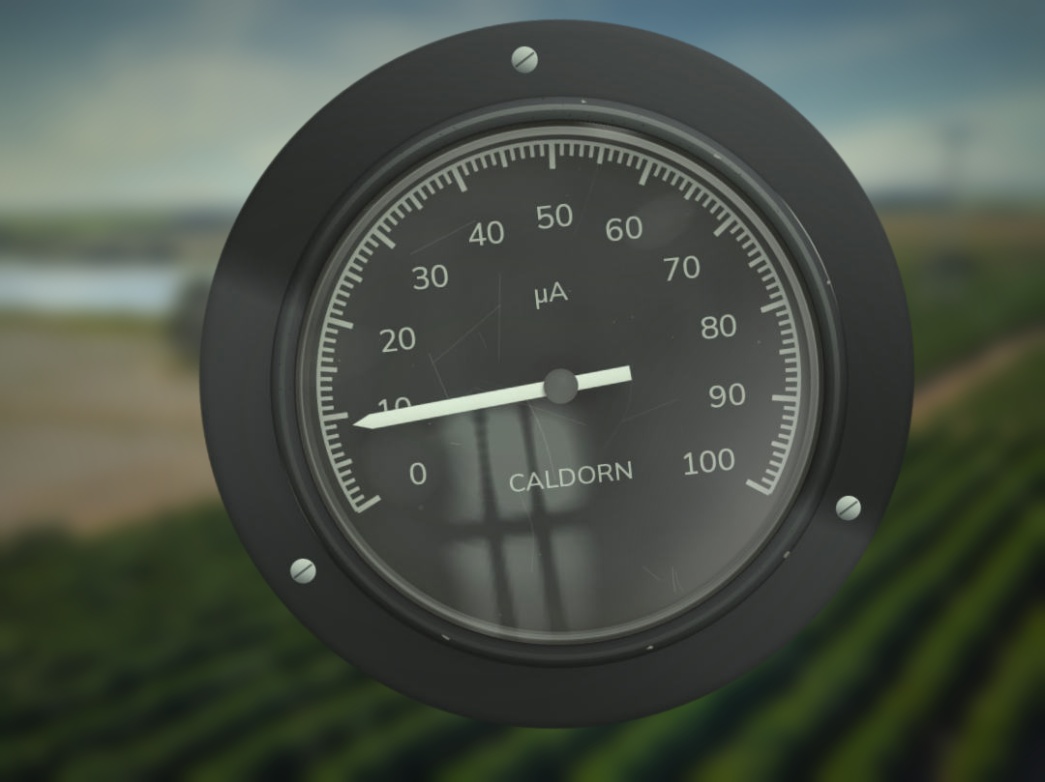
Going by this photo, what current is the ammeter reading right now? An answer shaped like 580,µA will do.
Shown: 9,µA
